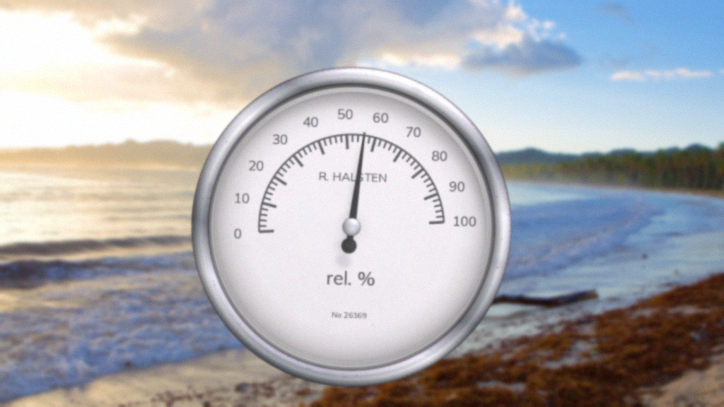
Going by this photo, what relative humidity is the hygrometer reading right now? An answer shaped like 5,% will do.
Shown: 56,%
